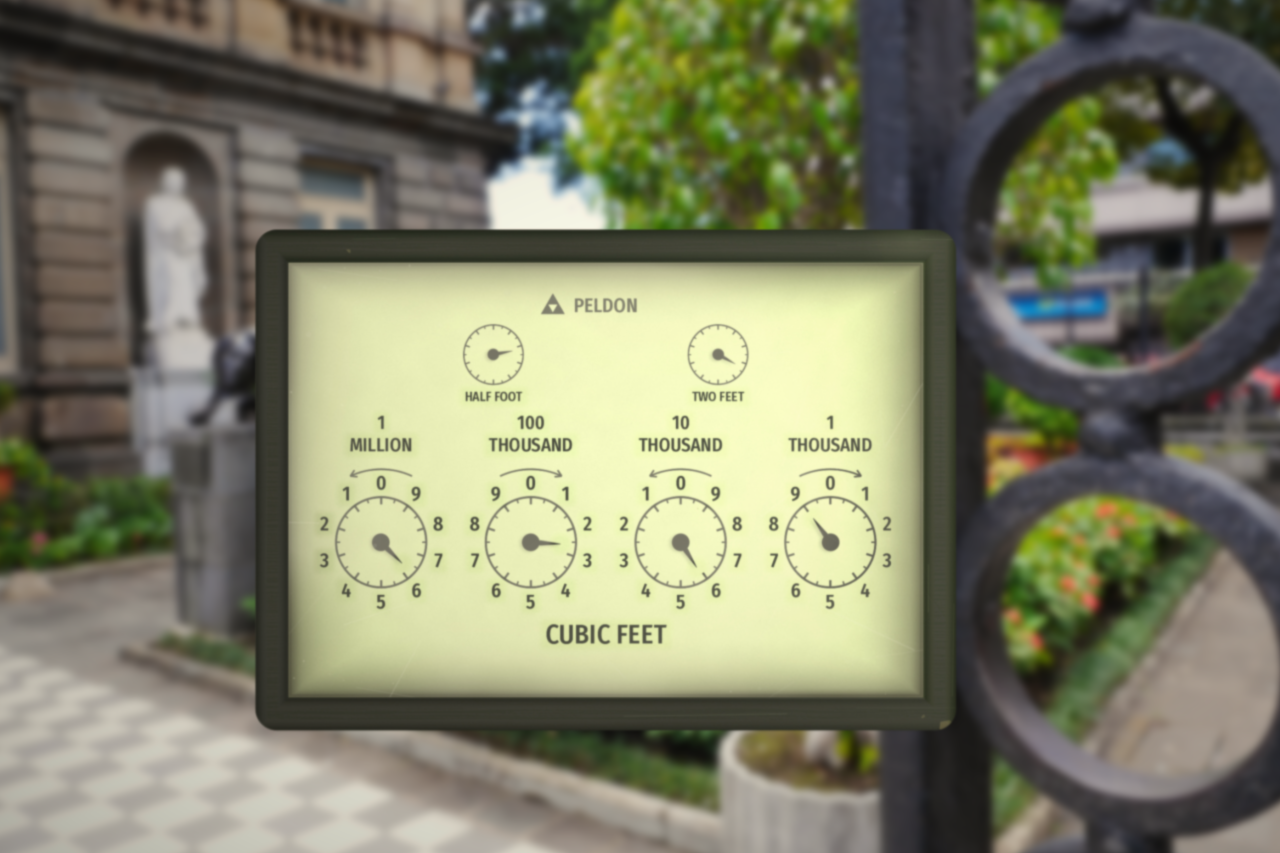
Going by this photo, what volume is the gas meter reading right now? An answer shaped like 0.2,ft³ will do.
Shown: 625900,ft³
